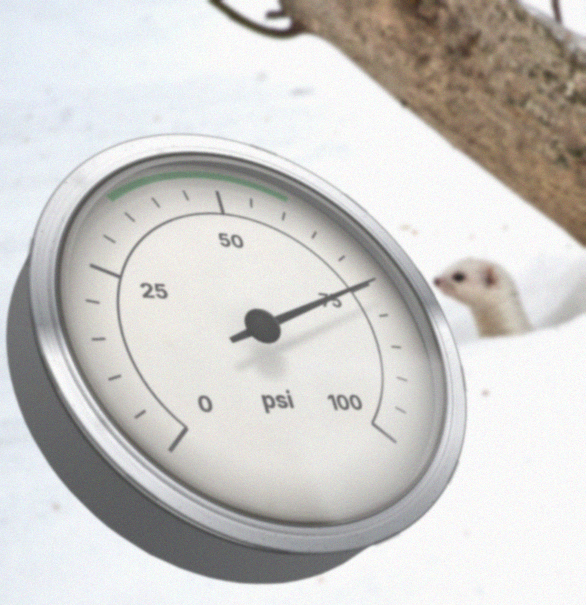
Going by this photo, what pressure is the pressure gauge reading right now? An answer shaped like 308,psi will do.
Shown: 75,psi
